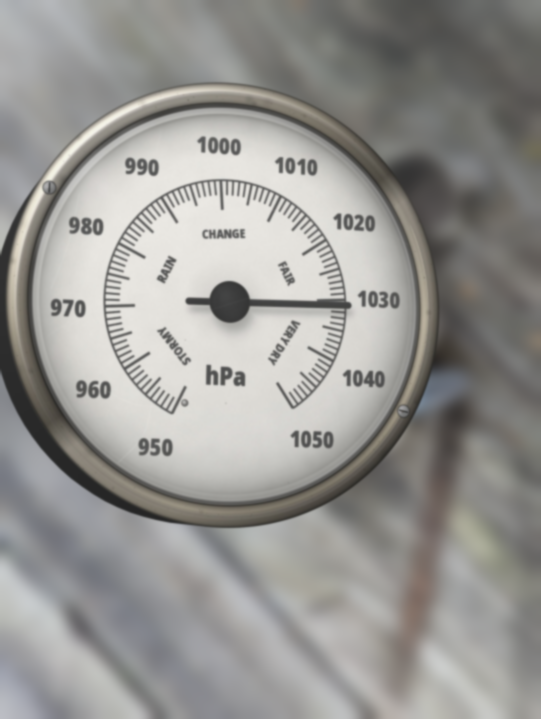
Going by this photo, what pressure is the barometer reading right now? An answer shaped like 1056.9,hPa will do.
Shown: 1031,hPa
